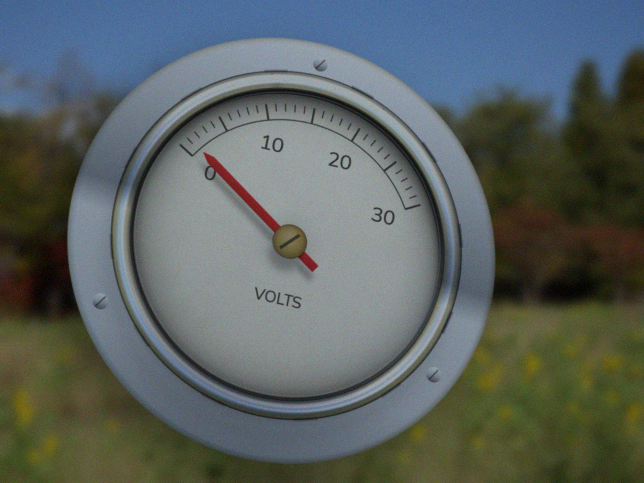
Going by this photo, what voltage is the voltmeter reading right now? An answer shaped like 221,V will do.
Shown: 1,V
